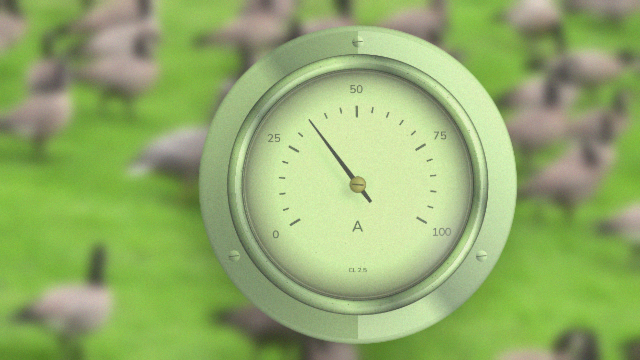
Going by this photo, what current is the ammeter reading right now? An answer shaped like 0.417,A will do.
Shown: 35,A
